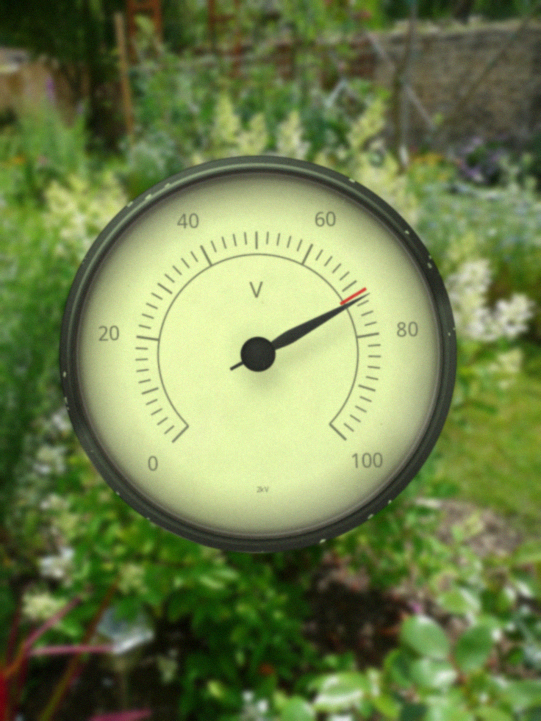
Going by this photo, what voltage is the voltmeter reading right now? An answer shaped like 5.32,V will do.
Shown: 73,V
